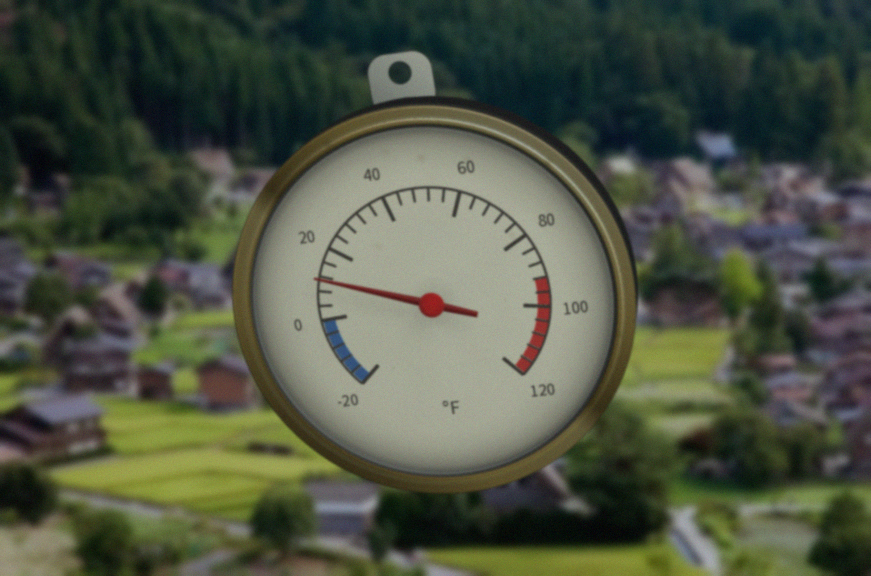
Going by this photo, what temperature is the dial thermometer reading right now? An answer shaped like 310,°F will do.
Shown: 12,°F
